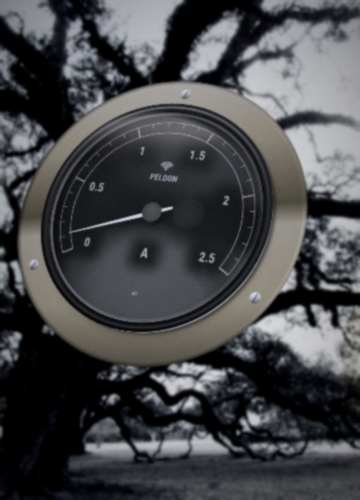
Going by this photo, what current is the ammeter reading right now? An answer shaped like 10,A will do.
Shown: 0.1,A
